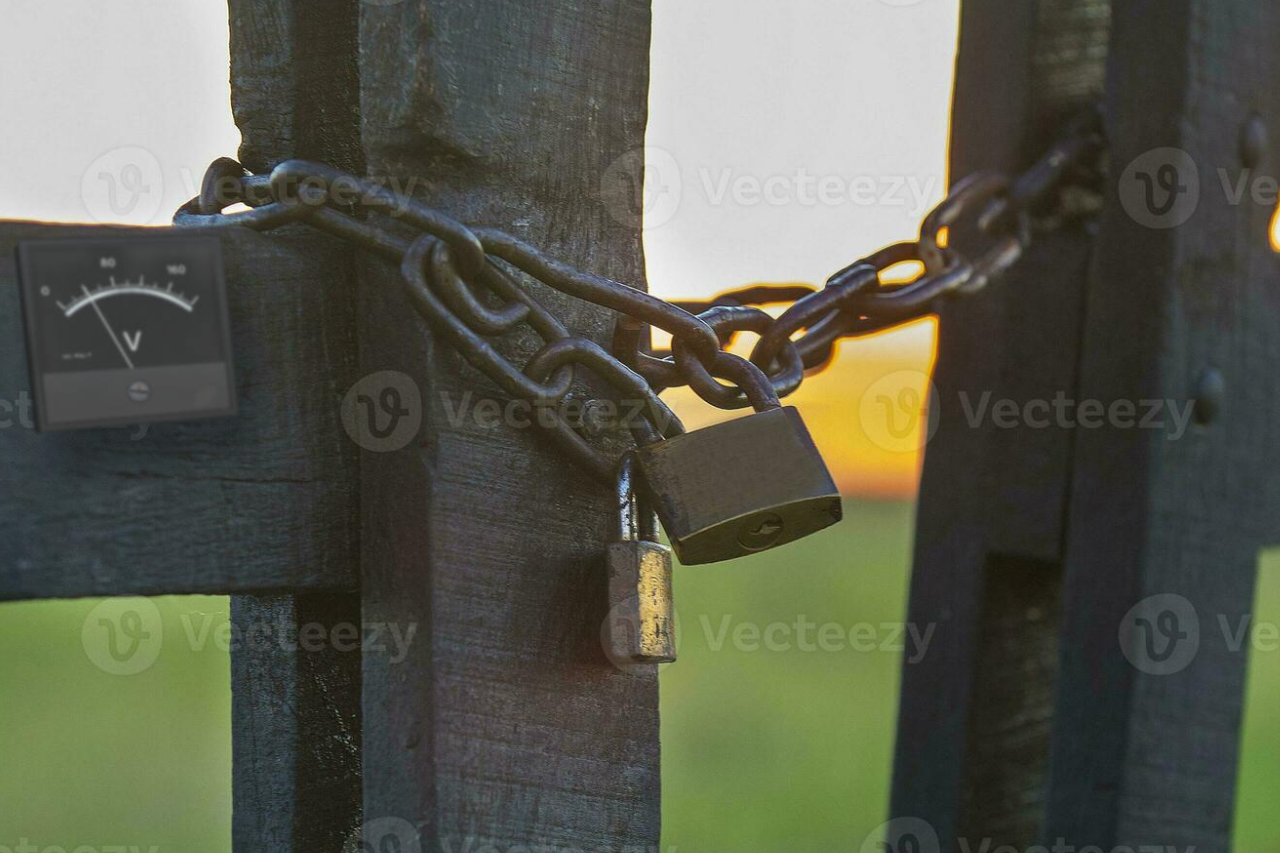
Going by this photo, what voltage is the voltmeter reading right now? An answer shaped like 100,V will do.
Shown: 40,V
